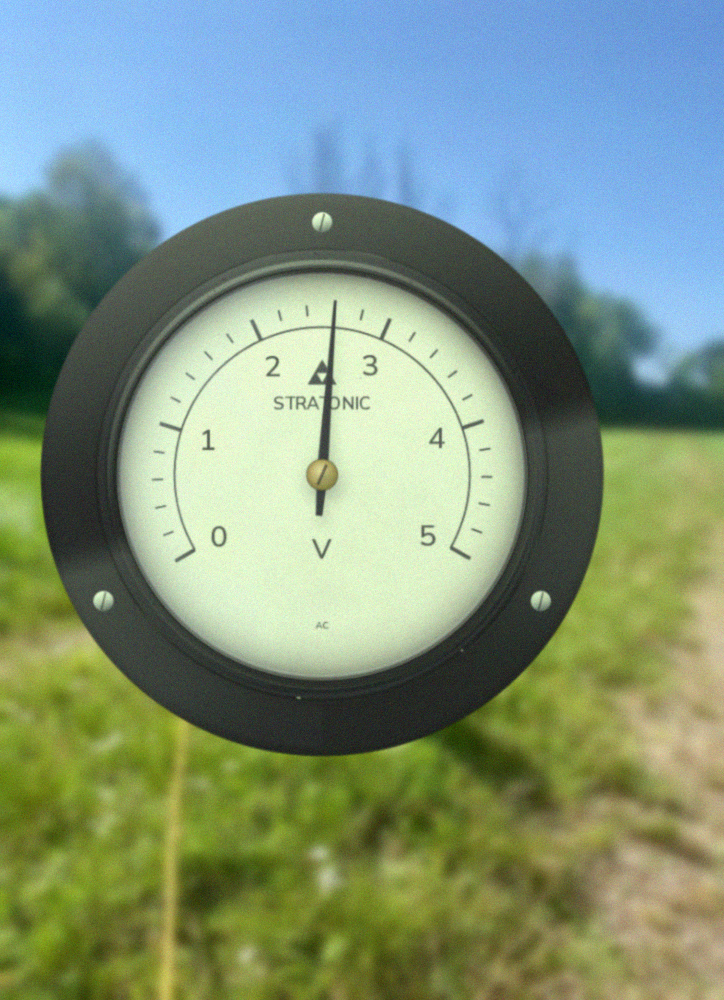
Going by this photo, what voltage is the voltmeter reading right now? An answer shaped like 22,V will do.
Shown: 2.6,V
